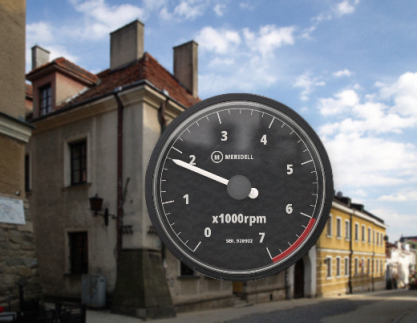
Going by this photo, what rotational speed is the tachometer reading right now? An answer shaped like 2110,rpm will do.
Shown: 1800,rpm
